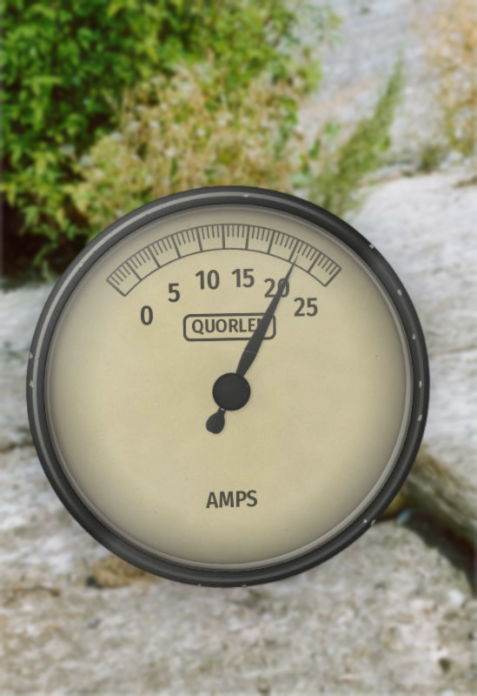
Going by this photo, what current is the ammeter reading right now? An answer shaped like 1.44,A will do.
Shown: 20.5,A
